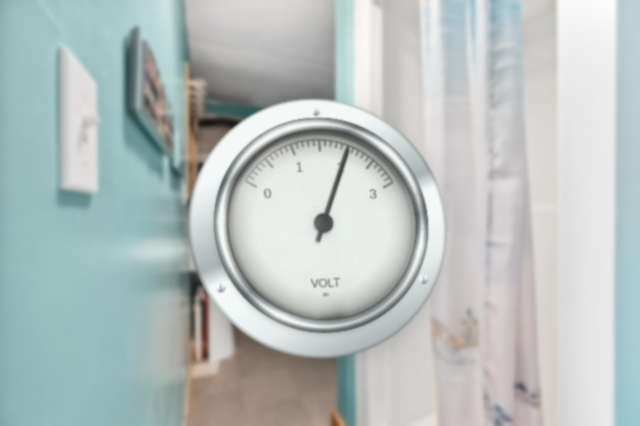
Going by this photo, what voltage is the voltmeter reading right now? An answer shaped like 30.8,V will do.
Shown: 2,V
